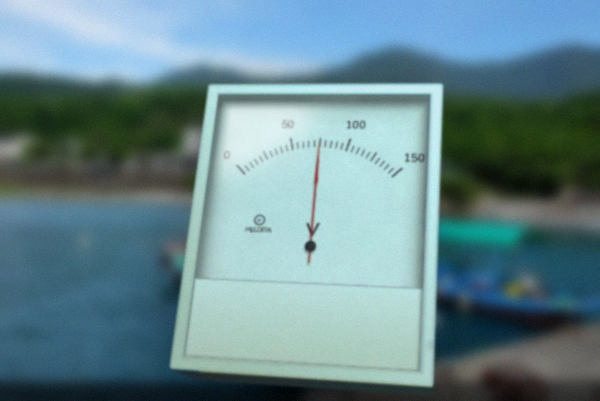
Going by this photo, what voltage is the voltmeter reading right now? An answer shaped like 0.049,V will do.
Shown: 75,V
